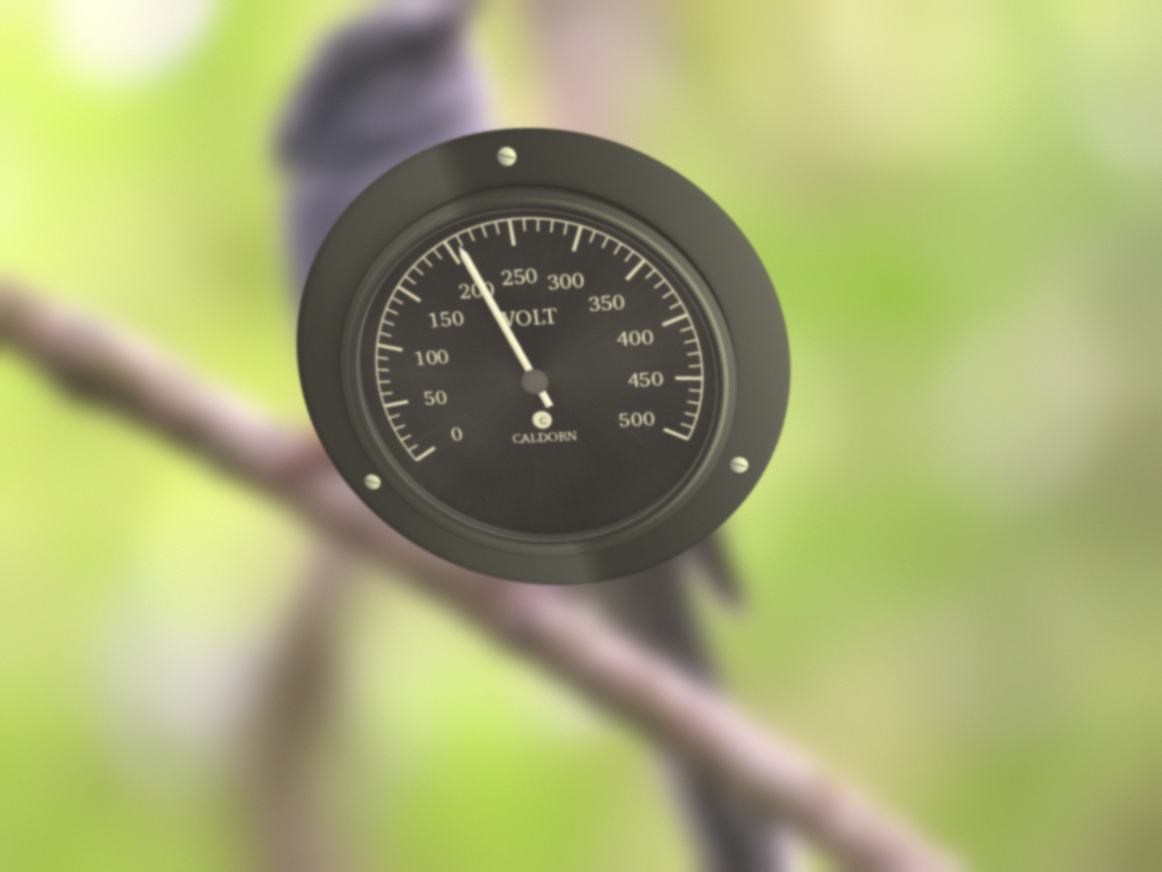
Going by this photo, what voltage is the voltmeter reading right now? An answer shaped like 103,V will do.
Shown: 210,V
